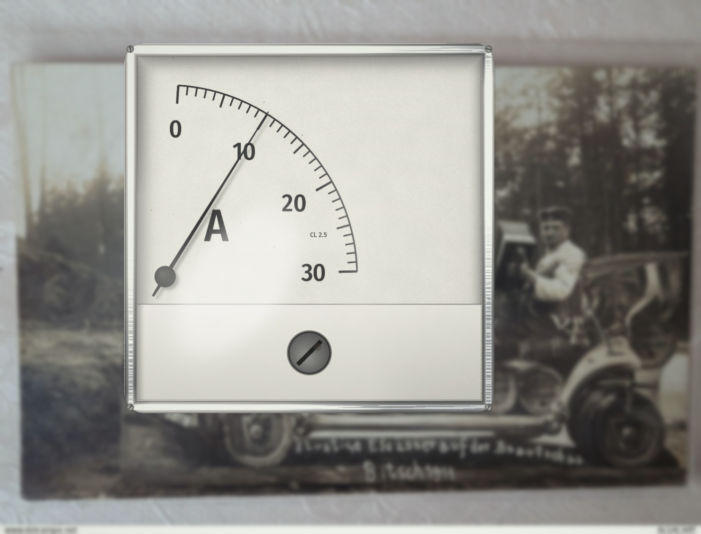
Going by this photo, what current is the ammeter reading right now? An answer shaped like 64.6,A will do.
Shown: 10,A
